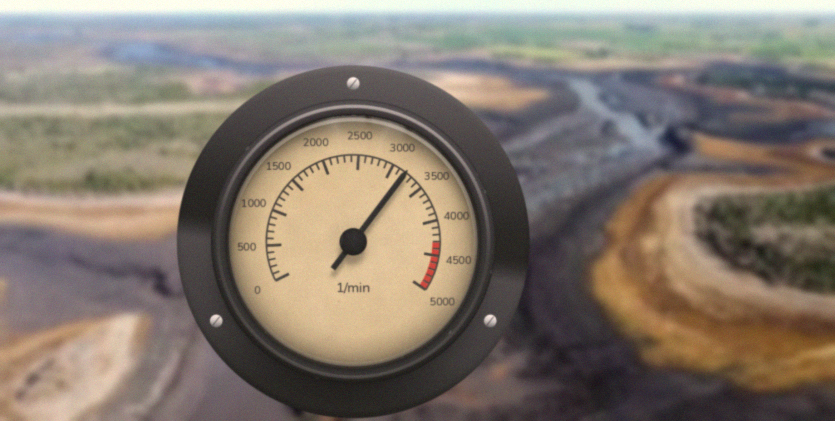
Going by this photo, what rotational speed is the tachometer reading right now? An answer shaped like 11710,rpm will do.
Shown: 3200,rpm
